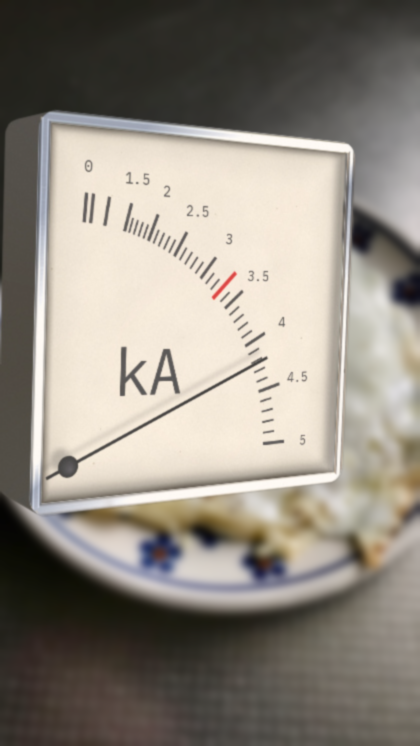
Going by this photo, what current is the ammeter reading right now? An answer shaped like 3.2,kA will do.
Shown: 4.2,kA
